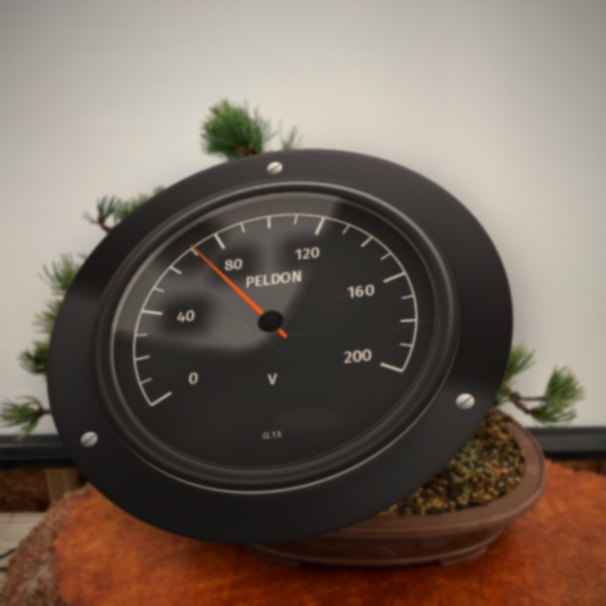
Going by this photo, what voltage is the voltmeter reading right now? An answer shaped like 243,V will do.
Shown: 70,V
